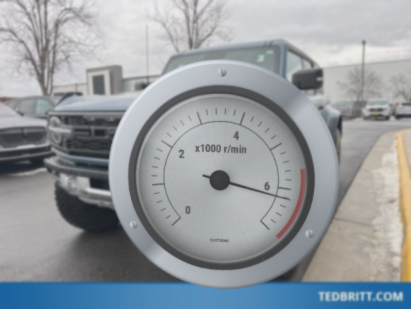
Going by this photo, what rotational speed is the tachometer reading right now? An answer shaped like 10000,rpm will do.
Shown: 6200,rpm
